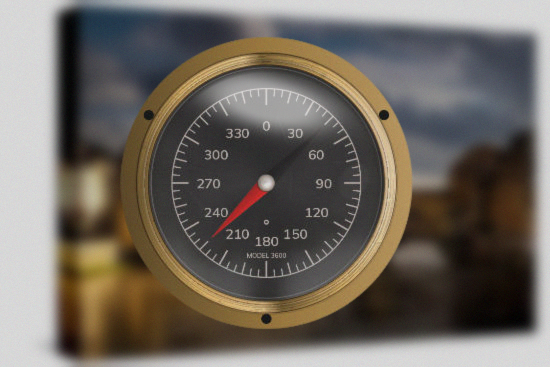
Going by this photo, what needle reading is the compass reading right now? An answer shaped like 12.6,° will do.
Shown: 225,°
